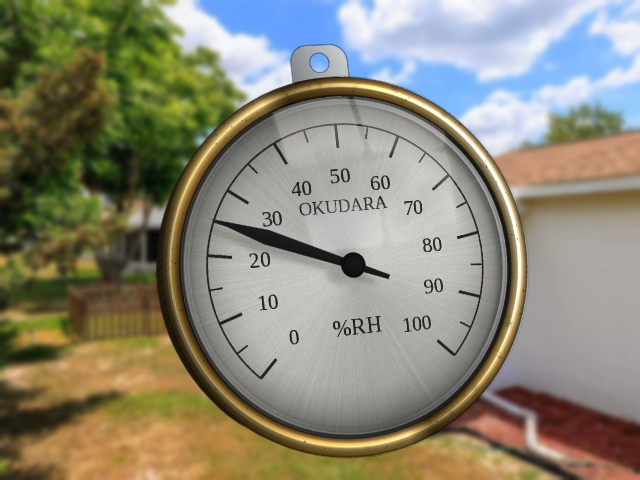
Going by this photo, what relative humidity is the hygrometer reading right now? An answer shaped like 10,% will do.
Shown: 25,%
